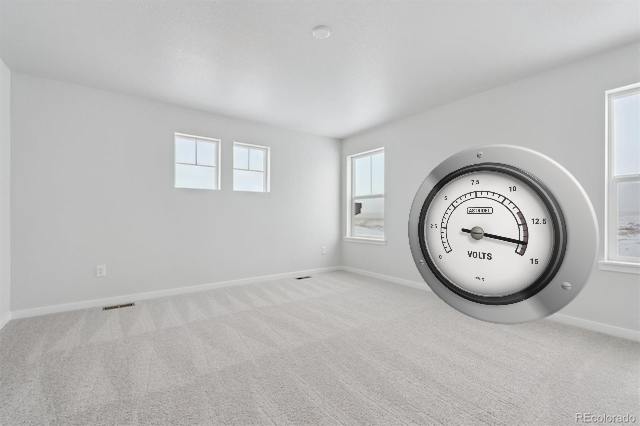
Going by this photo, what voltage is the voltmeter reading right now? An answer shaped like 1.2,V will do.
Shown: 14,V
